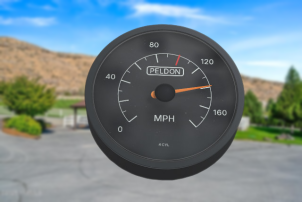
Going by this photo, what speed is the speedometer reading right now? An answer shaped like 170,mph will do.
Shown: 140,mph
